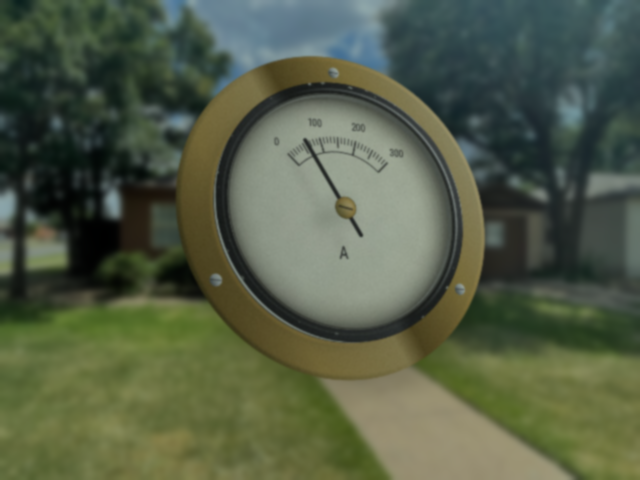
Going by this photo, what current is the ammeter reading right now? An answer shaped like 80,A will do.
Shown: 50,A
